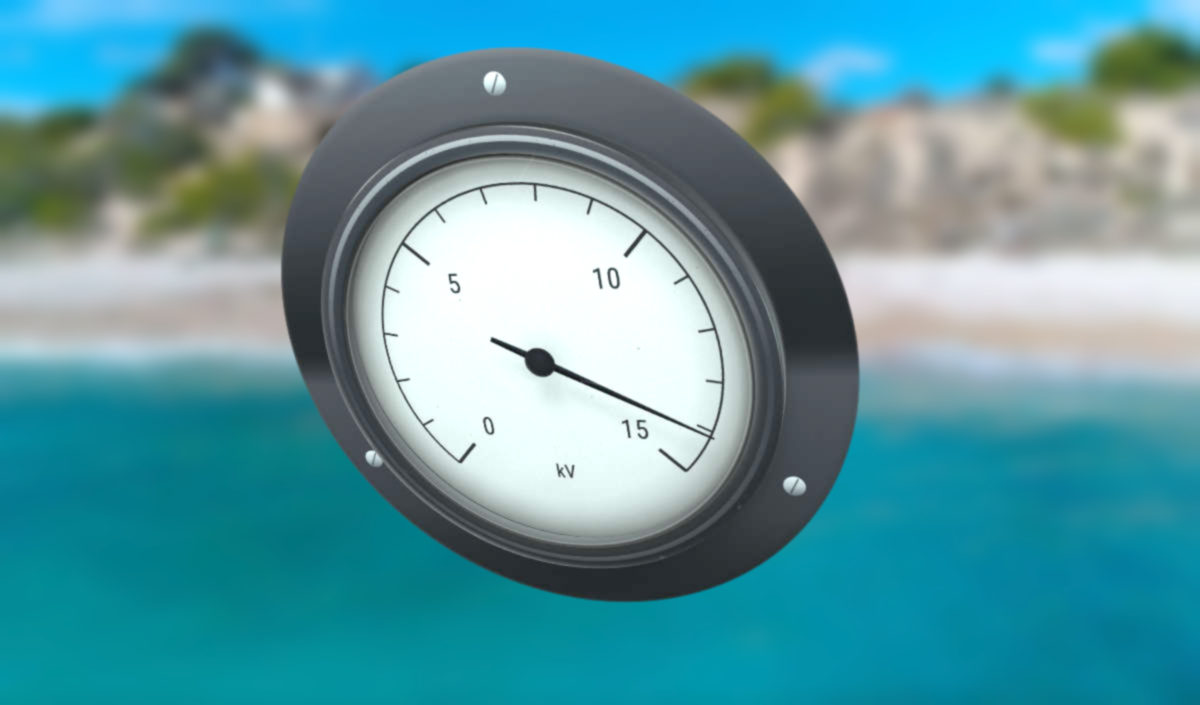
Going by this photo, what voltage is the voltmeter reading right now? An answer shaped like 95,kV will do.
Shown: 14,kV
